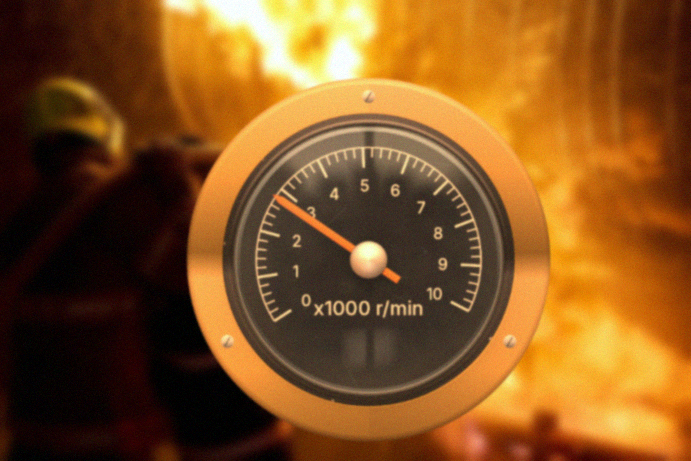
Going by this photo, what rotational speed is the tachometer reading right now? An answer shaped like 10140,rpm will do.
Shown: 2800,rpm
